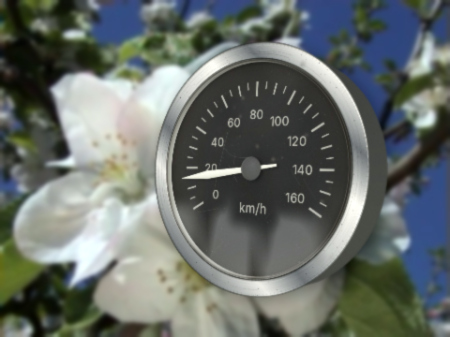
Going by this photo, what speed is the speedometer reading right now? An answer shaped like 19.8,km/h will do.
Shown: 15,km/h
